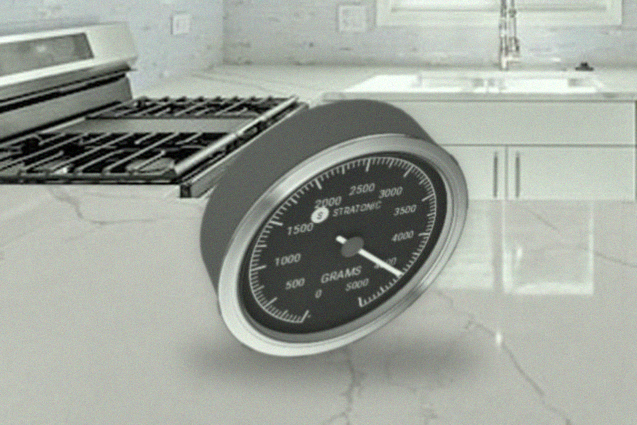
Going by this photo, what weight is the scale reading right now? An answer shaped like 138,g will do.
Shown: 4500,g
